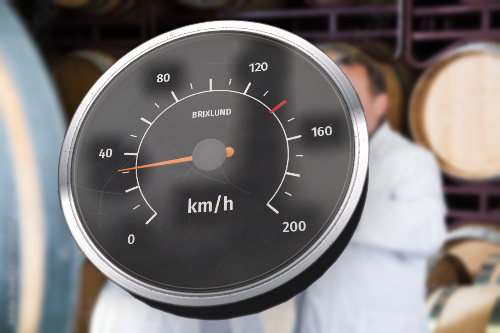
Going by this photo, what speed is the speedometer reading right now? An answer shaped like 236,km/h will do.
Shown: 30,km/h
